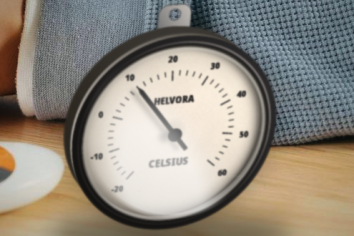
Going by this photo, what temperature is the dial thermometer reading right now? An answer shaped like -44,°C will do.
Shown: 10,°C
